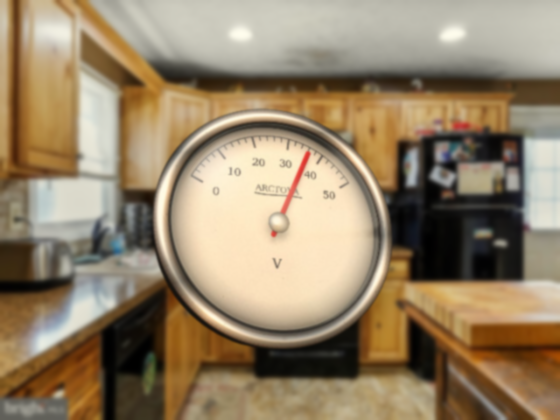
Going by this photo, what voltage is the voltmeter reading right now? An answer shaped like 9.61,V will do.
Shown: 36,V
